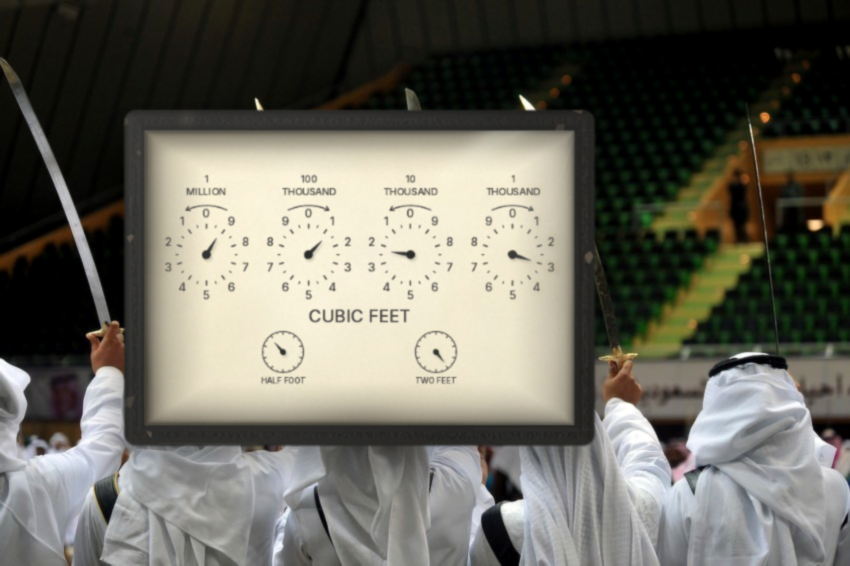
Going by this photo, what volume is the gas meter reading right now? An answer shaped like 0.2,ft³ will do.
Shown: 912300,ft³
